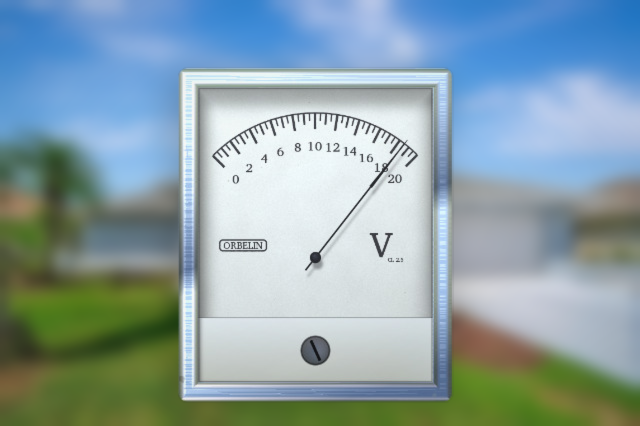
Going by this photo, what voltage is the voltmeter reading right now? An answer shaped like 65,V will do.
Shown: 18.5,V
